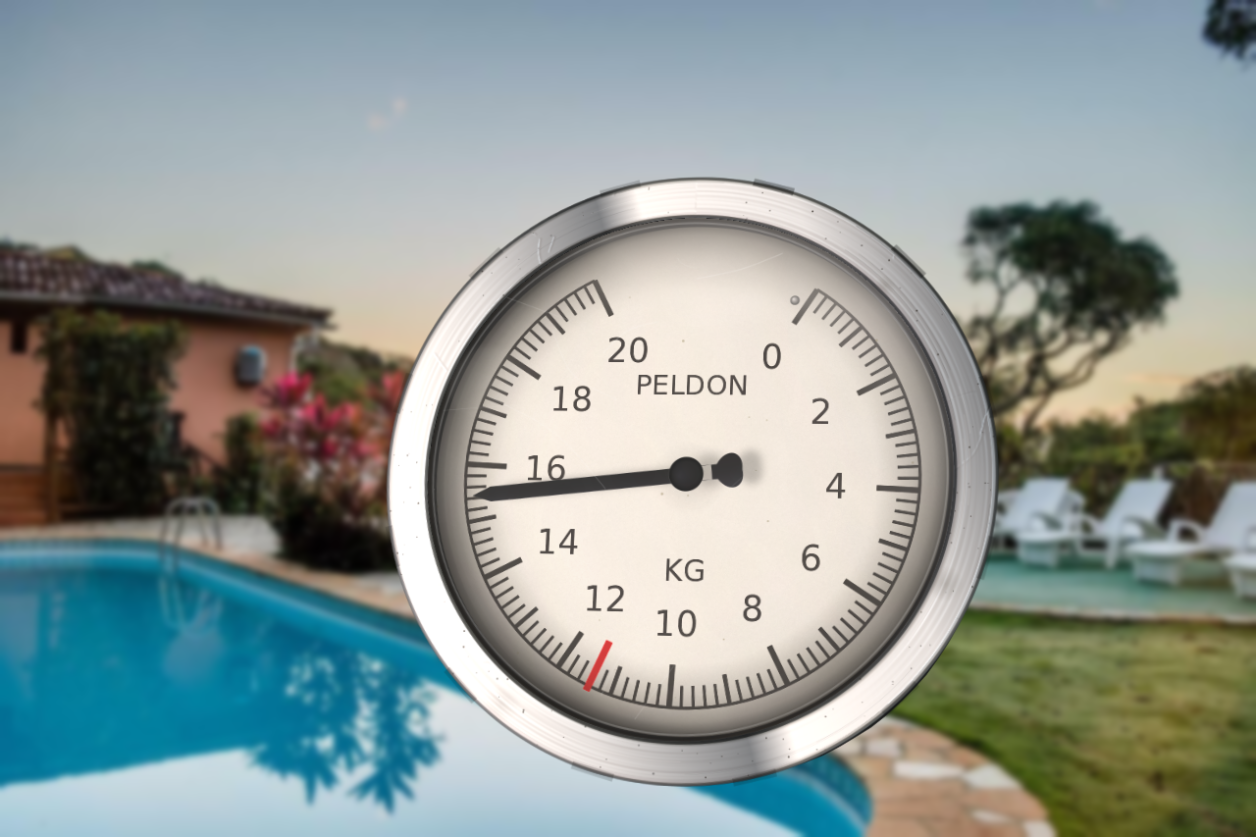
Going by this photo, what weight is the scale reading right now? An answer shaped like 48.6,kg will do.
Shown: 15.4,kg
